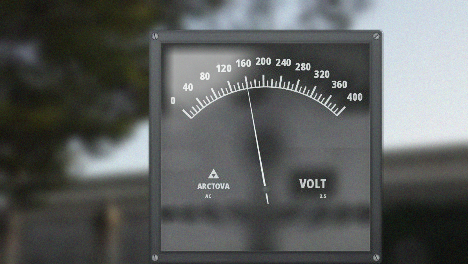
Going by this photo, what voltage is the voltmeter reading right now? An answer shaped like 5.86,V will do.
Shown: 160,V
